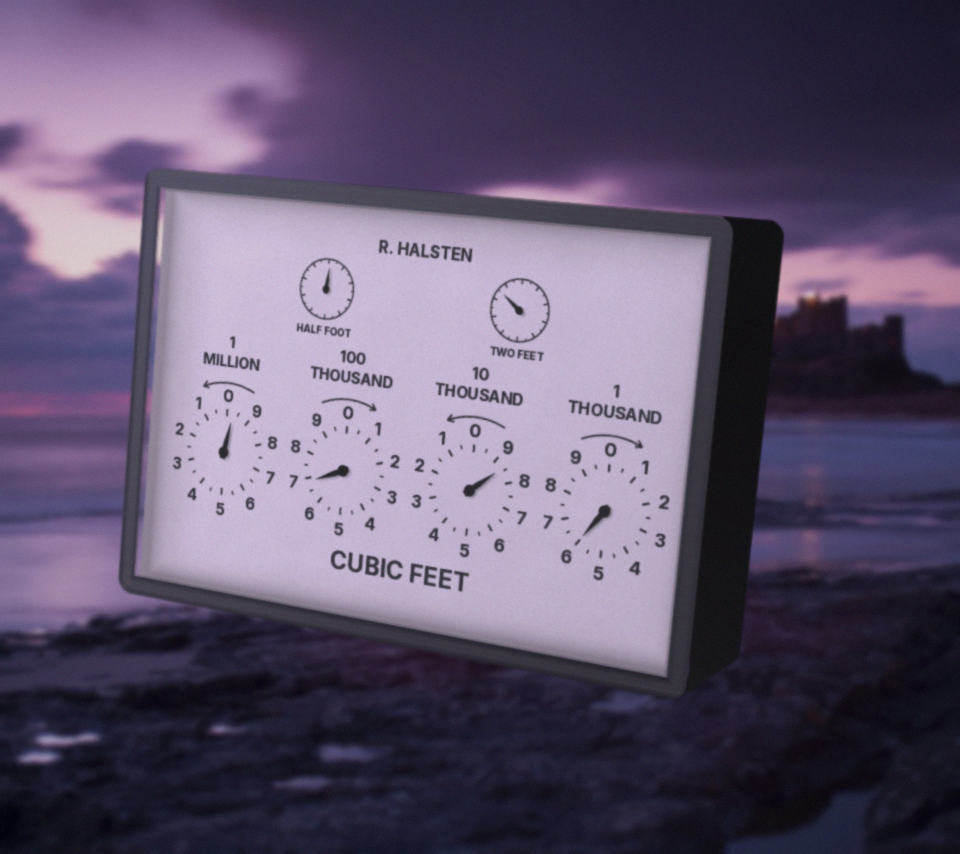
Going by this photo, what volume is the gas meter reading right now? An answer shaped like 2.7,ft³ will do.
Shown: 968600,ft³
